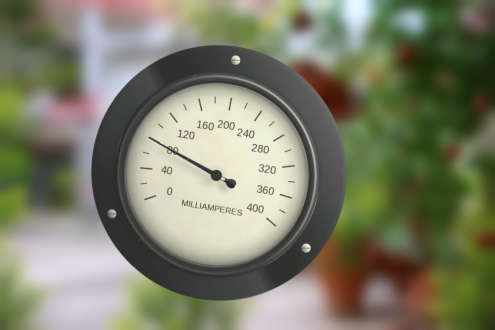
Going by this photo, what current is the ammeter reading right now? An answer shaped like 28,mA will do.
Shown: 80,mA
